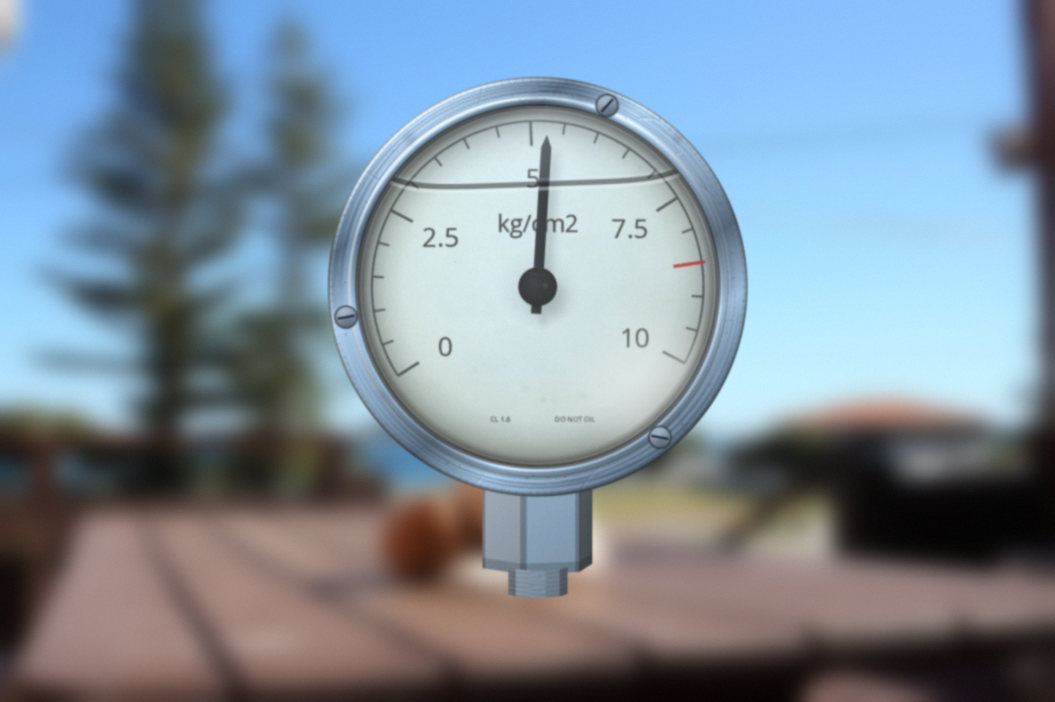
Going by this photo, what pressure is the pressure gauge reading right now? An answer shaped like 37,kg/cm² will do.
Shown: 5.25,kg/cm²
